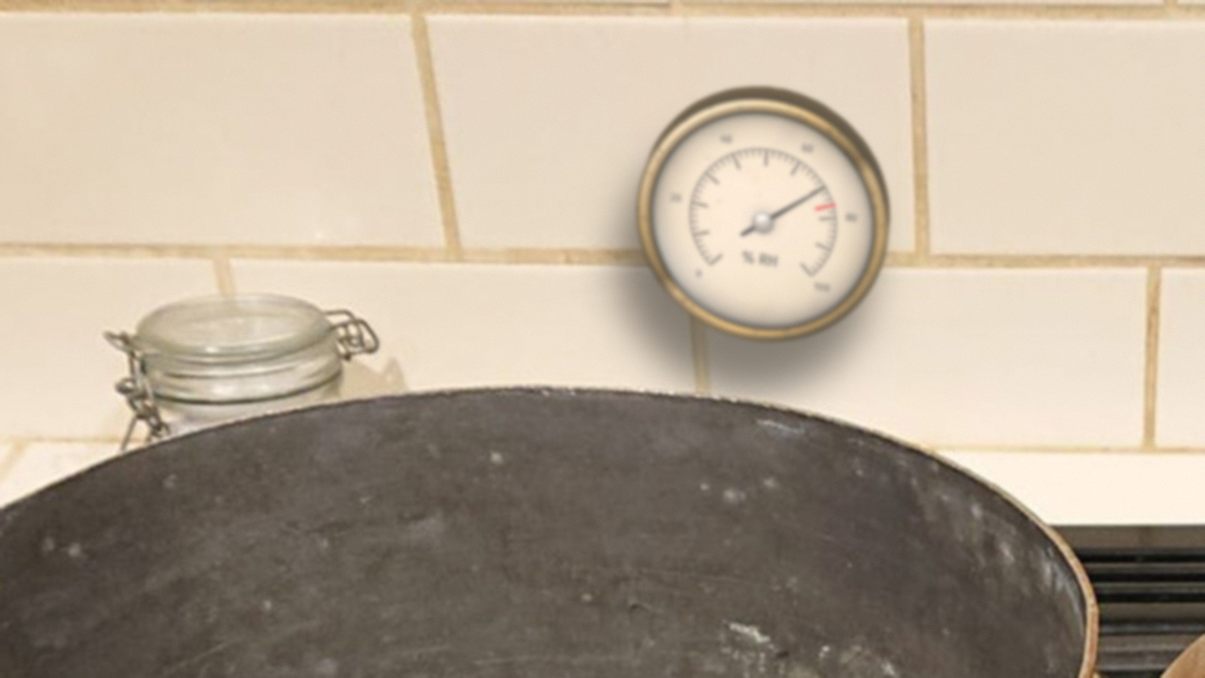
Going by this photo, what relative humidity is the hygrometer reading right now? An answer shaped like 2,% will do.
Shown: 70,%
